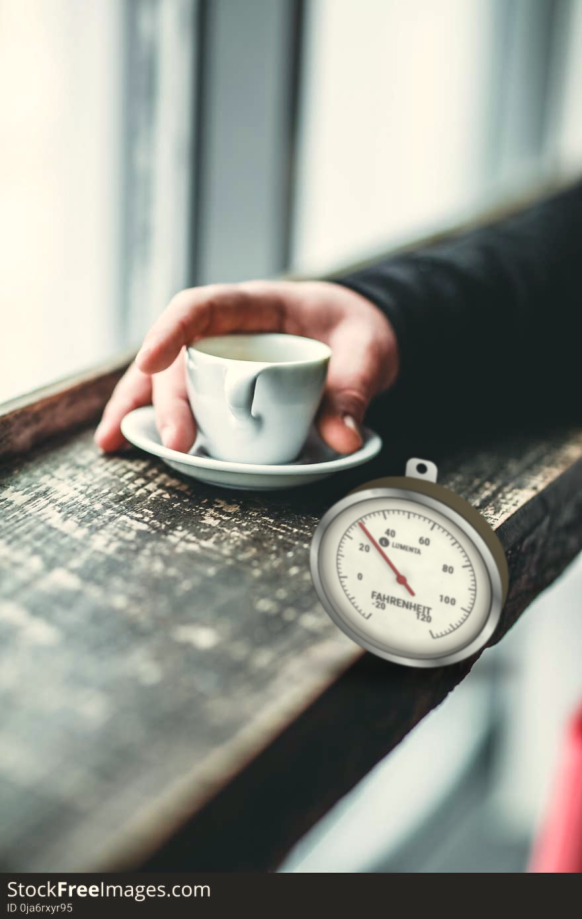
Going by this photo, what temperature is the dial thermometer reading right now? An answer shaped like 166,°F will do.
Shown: 30,°F
